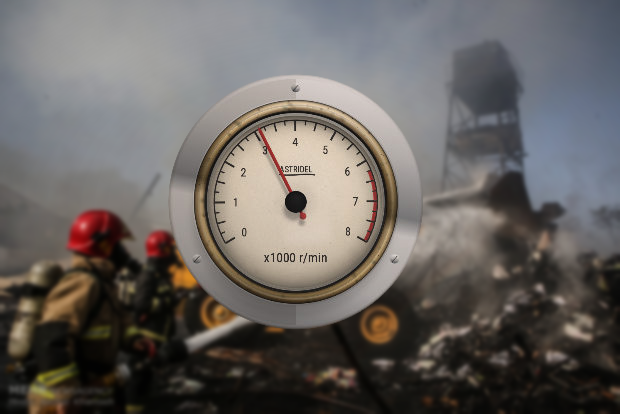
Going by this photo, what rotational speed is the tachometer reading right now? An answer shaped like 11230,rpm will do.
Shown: 3125,rpm
